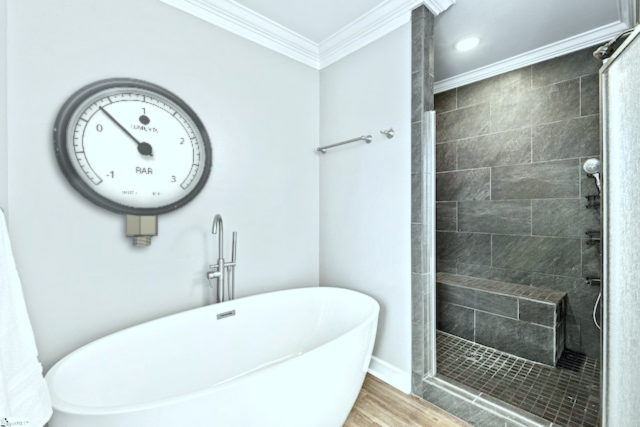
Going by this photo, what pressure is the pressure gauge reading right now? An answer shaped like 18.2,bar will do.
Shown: 0.3,bar
